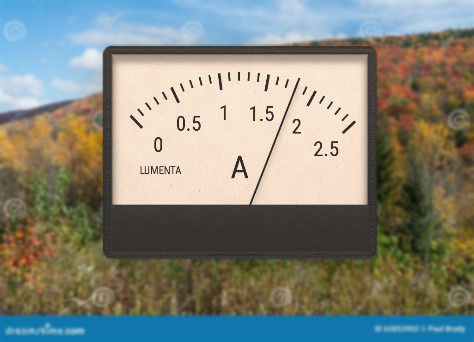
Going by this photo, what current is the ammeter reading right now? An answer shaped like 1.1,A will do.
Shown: 1.8,A
